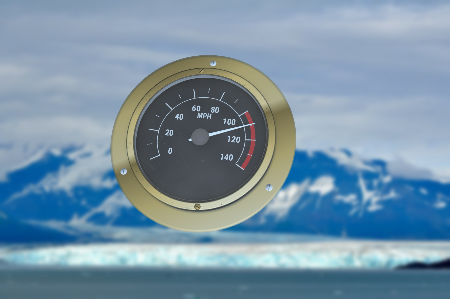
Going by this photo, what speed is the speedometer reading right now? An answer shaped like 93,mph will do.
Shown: 110,mph
